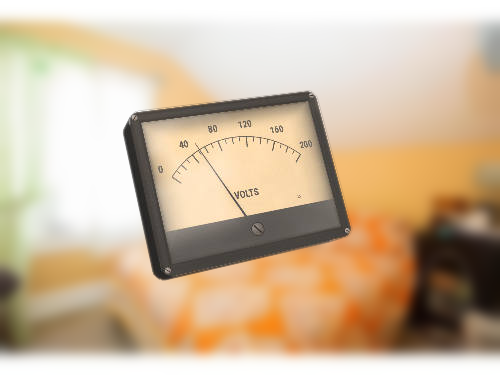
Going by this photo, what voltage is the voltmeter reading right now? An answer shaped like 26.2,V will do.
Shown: 50,V
